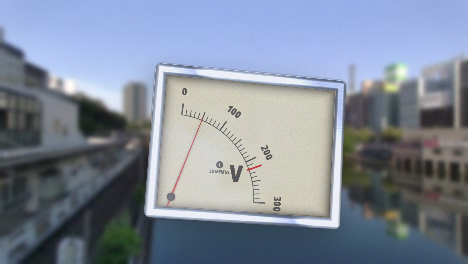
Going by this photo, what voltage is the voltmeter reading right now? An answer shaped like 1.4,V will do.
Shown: 50,V
